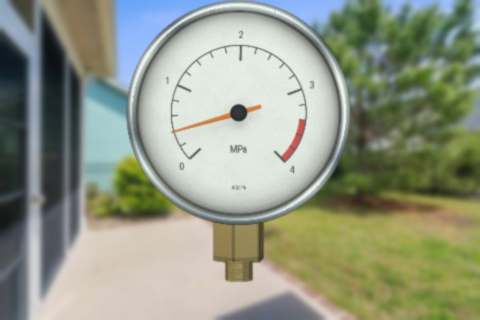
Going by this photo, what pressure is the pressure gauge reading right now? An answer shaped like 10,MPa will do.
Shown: 0.4,MPa
